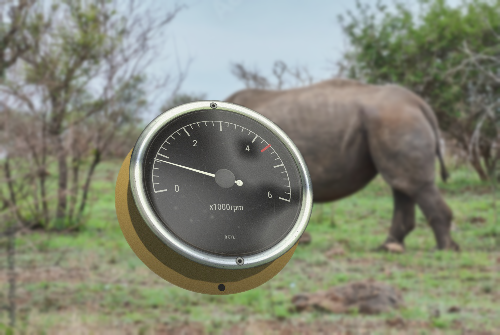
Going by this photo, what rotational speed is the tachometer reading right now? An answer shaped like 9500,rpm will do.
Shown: 800,rpm
